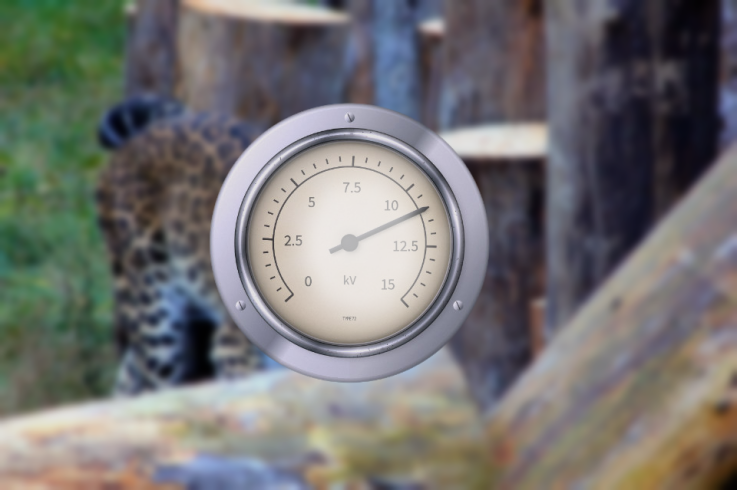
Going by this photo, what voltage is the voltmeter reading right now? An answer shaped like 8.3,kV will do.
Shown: 11,kV
